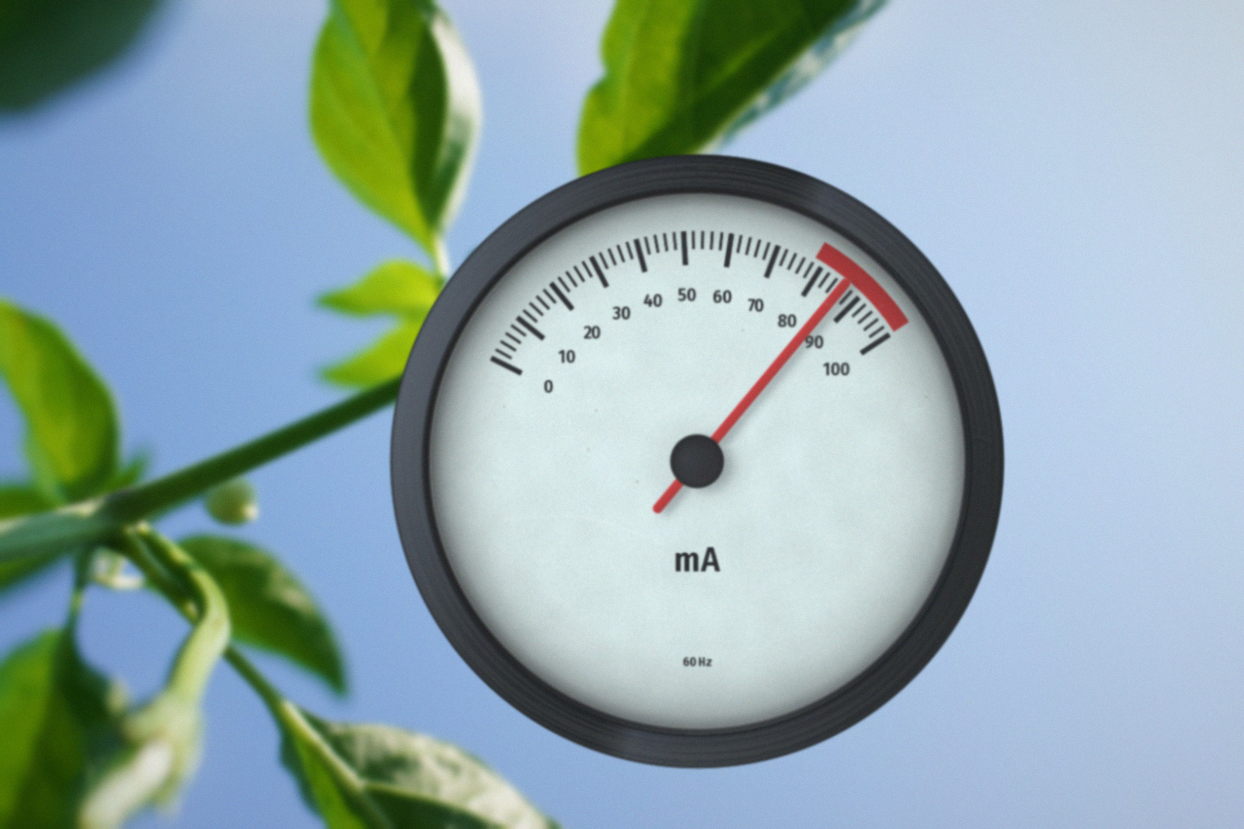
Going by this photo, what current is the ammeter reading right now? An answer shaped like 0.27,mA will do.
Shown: 86,mA
